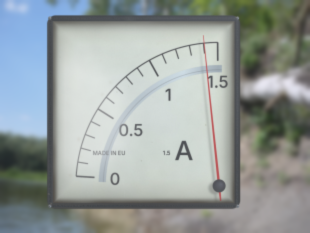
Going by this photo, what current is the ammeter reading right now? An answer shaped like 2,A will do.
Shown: 1.4,A
